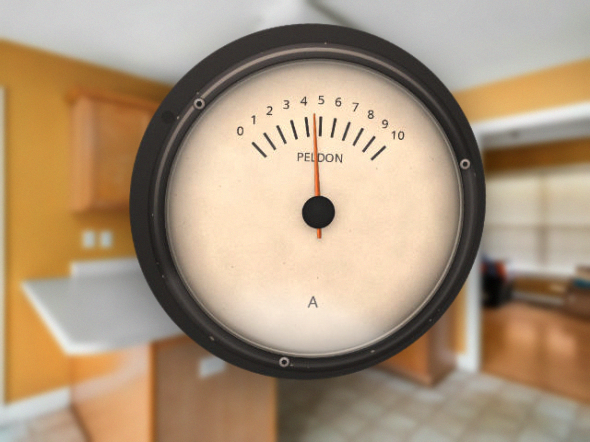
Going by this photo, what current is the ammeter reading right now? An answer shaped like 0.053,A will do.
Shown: 4.5,A
